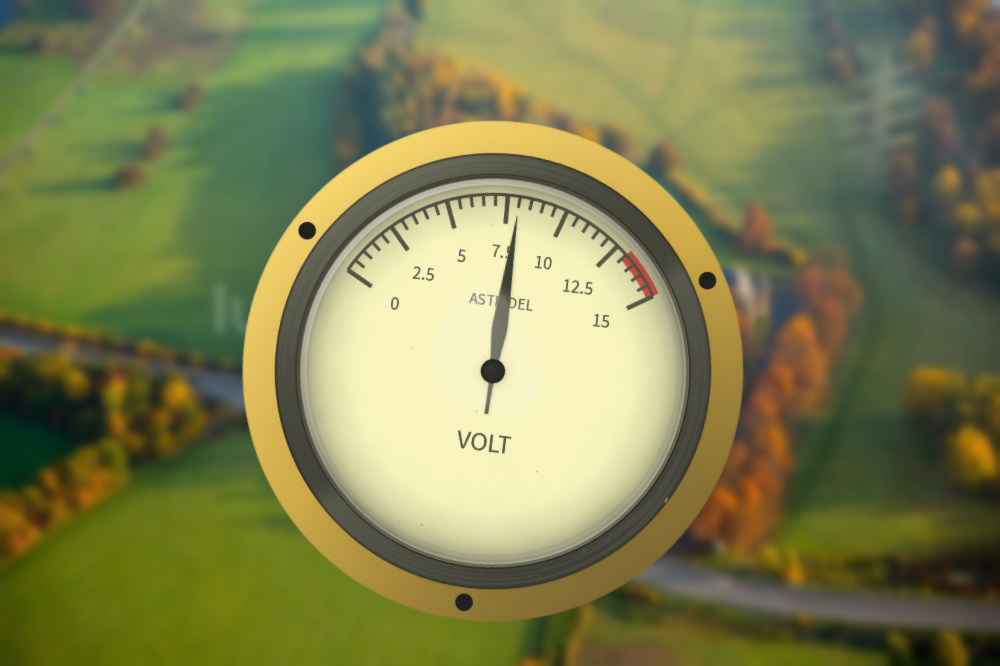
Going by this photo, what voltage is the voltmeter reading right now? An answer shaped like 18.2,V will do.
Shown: 8,V
